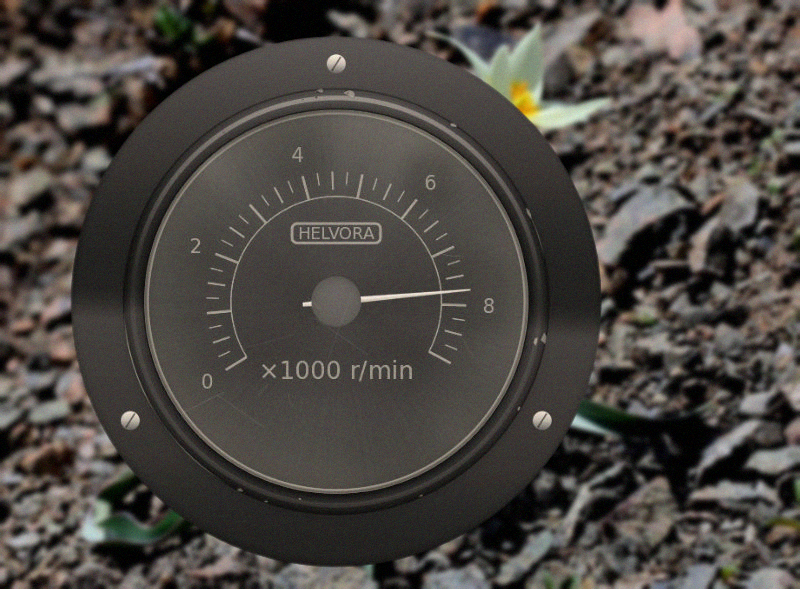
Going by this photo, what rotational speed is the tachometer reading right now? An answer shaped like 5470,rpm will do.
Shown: 7750,rpm
